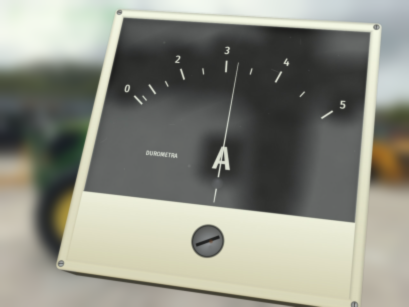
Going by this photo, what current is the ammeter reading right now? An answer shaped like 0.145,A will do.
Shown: 3.25,A
